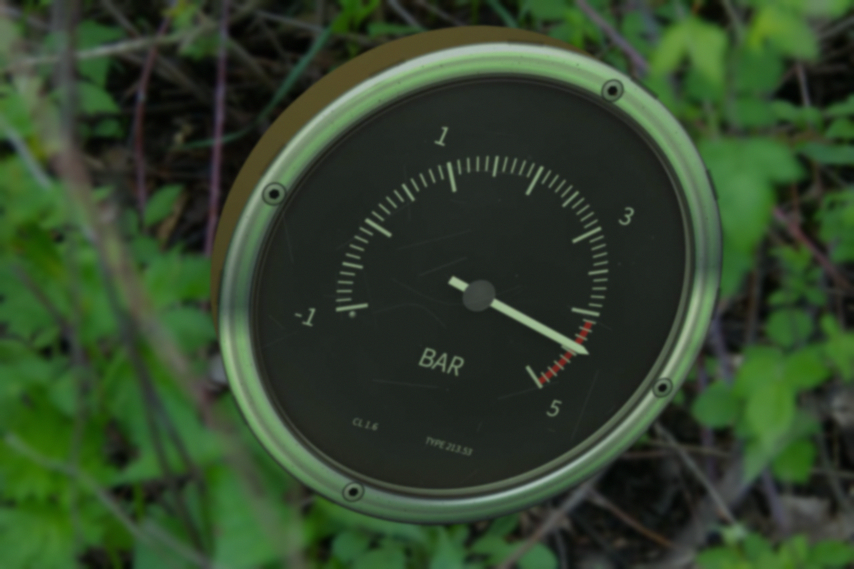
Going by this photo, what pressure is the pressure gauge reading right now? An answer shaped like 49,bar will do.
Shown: 4.4,bar
